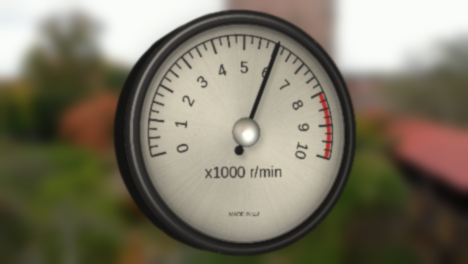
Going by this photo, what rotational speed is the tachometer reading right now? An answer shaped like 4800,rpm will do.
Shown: 6000,rpm
